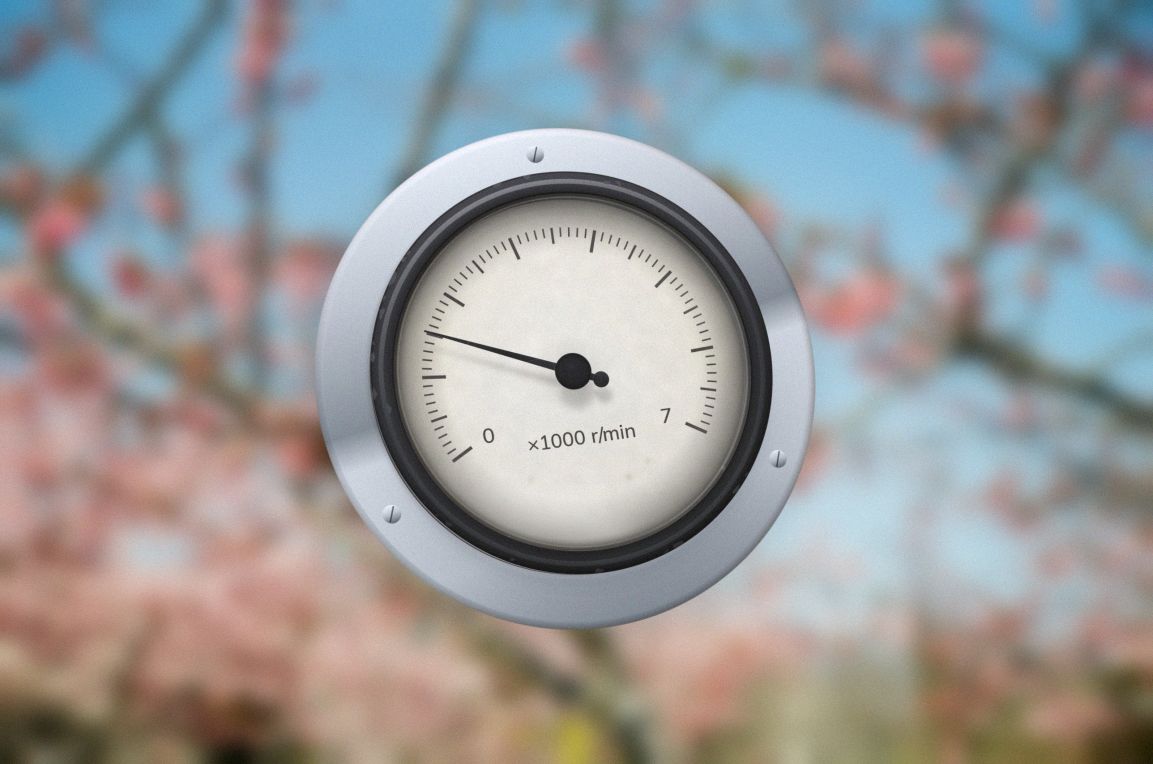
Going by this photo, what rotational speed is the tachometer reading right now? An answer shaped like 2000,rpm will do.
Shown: 1500,rpm
